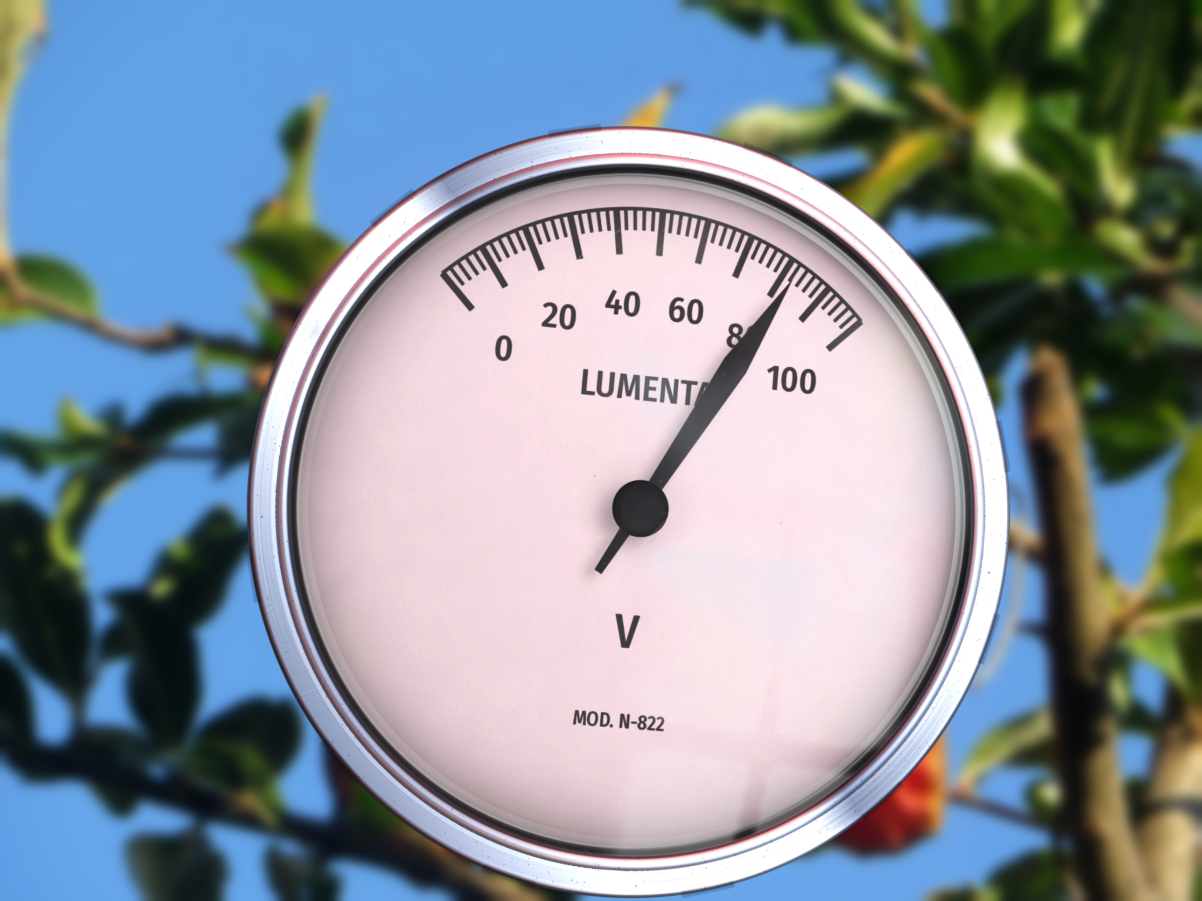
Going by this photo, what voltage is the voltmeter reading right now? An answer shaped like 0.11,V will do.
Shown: 82,V
